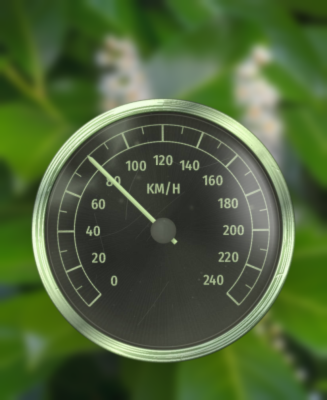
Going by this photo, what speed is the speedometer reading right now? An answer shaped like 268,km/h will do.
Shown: 80,km/h
